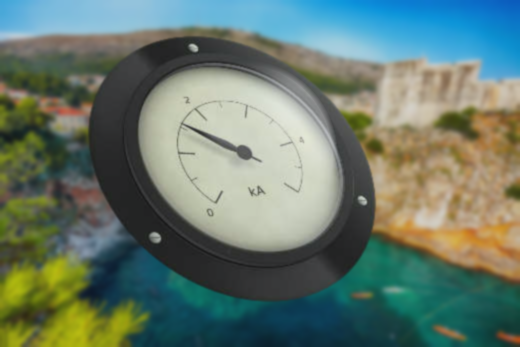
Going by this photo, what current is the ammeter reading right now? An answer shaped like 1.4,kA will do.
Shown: 1.5,kA
